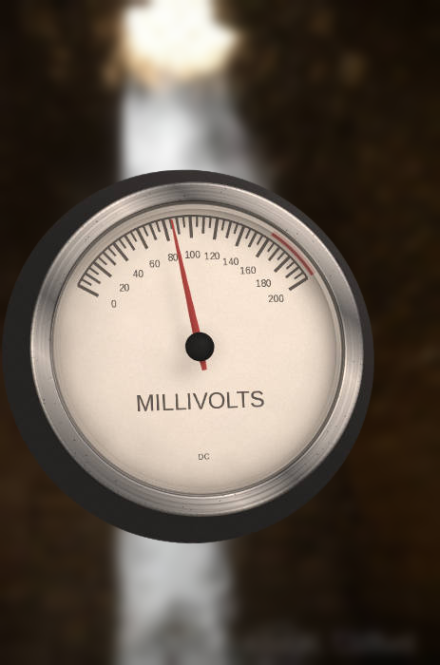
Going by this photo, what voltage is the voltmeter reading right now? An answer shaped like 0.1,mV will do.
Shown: 85,mV
